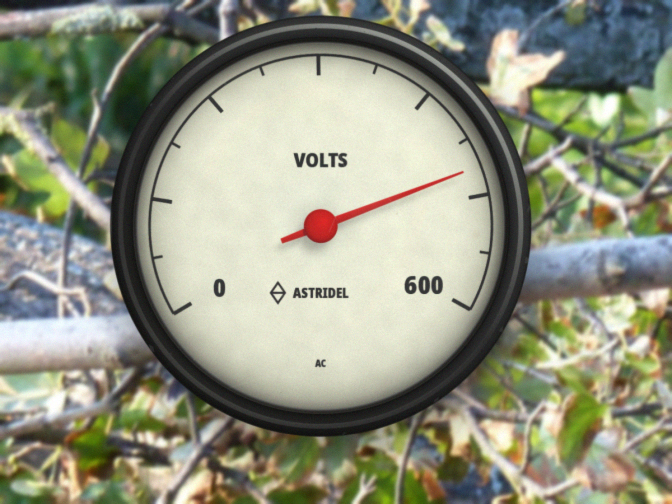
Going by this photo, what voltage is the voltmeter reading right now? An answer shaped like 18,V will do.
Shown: 475,V
